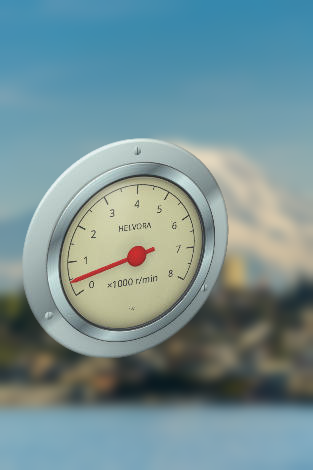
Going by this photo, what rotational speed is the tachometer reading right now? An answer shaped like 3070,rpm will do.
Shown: 500,rpm
